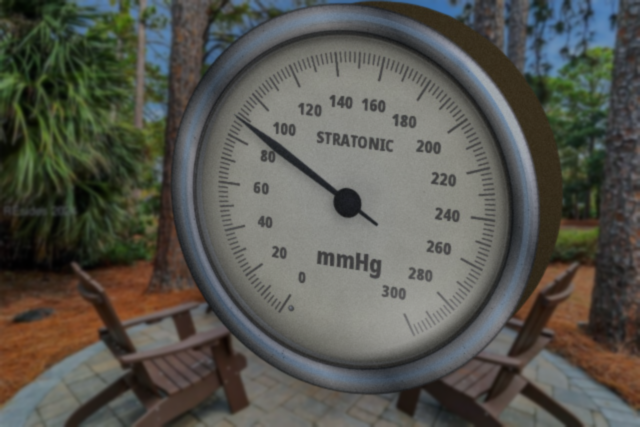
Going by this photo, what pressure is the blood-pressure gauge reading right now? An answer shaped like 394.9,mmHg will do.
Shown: 90,mmHg
